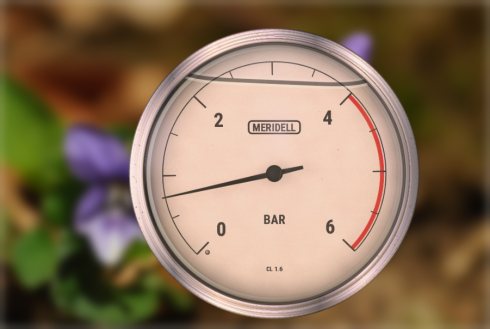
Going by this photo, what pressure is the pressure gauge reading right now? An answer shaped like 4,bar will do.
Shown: 0.75,bar
